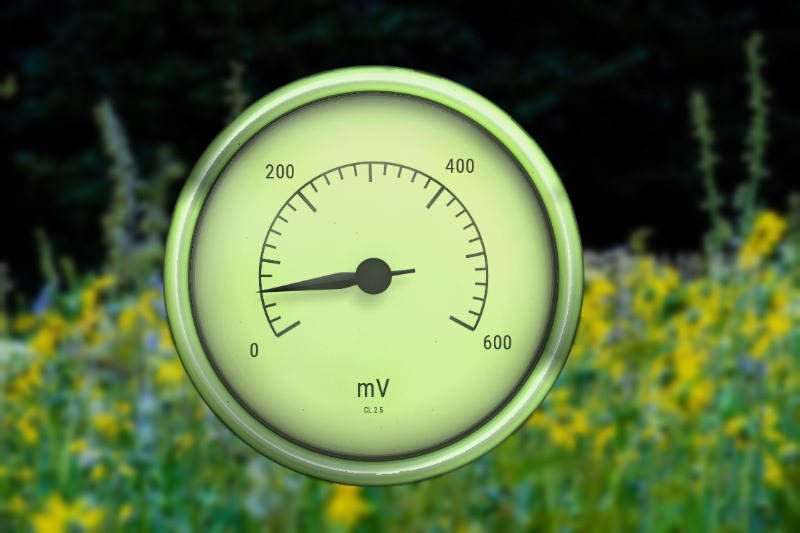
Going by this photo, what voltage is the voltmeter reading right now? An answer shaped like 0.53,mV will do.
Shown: 60,mV
